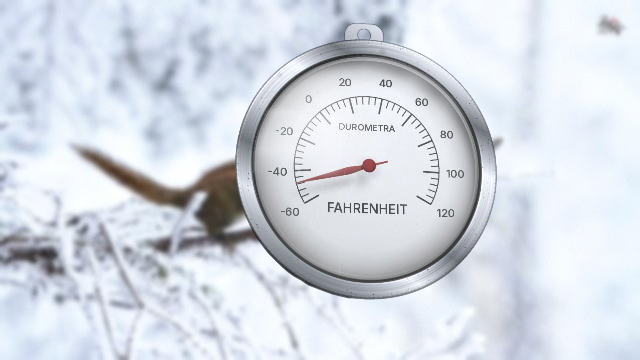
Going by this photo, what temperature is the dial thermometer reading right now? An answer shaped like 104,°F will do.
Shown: -48,°F
